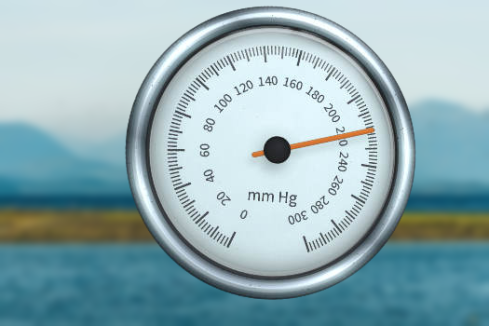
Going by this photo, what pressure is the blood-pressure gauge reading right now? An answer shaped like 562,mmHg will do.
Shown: 220,mmHg
